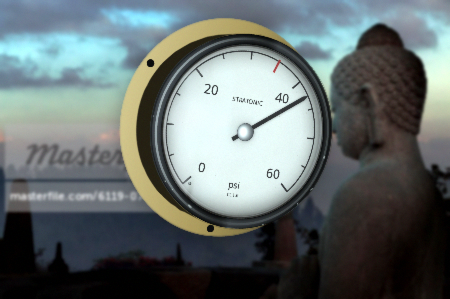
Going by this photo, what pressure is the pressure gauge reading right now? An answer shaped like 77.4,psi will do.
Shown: 42.5,psi
